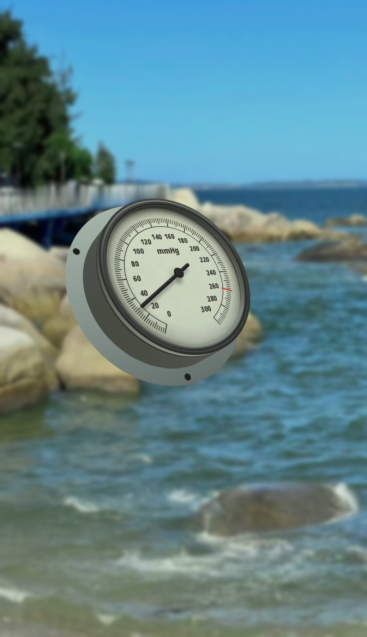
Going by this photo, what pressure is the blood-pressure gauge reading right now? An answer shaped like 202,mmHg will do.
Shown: 30,mmHg
